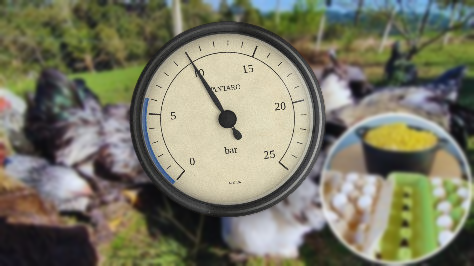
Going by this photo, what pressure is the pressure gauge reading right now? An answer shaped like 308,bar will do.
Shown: 10,bar
